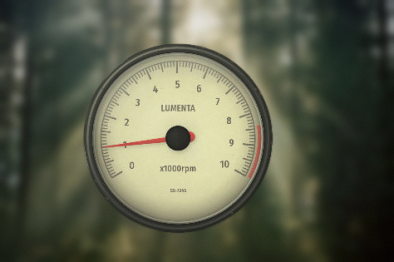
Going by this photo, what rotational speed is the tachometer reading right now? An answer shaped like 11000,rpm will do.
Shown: 1000,rpm
